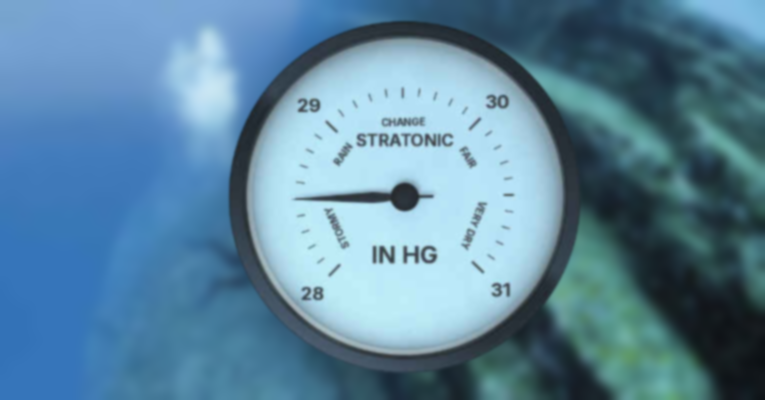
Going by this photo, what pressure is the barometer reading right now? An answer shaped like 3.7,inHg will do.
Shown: 28.5,inHg
